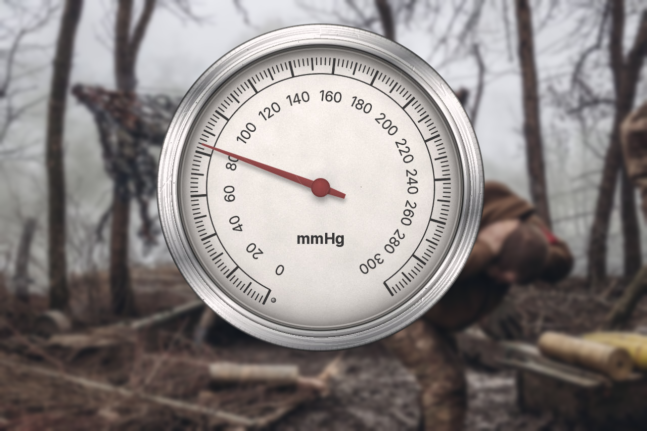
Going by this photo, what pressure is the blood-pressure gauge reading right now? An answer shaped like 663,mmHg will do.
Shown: 84,mmHg
